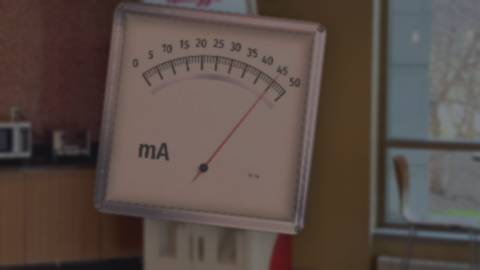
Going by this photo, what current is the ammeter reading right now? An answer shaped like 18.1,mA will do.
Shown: 45,mA
